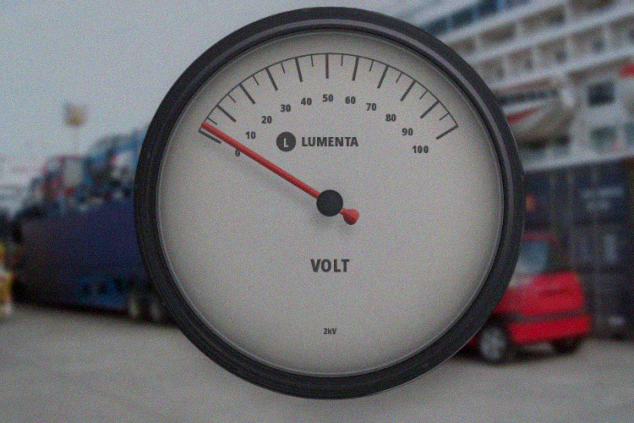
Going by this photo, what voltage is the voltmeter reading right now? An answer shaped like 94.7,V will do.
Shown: 2.5,V
